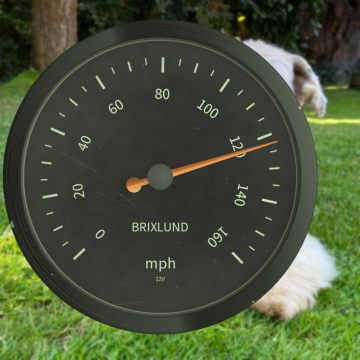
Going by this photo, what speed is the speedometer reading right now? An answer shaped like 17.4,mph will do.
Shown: 122.5,mph
